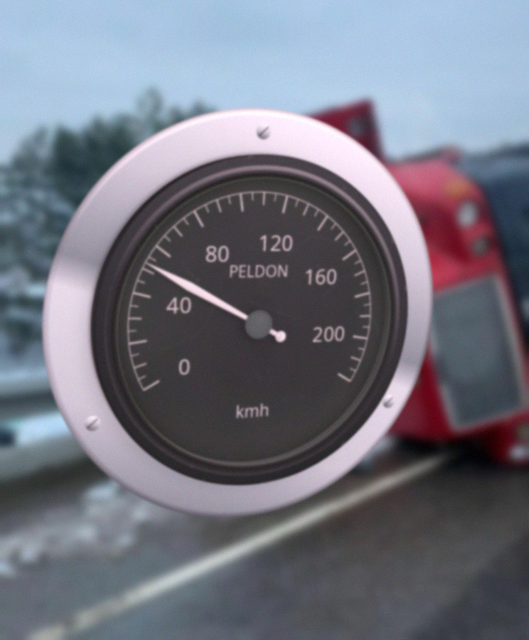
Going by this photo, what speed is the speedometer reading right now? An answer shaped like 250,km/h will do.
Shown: 52.5,km/h
